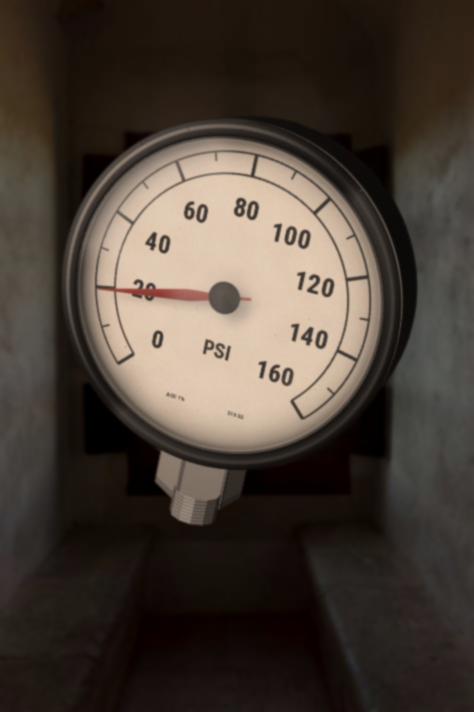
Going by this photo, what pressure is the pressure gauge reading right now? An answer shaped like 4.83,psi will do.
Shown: 20,psi
